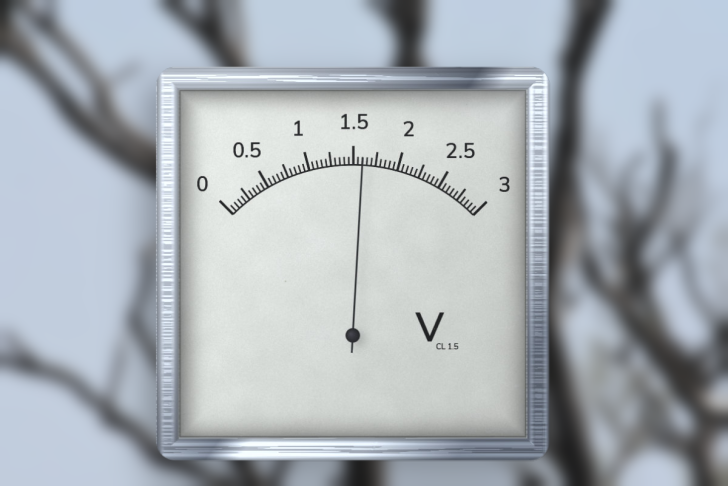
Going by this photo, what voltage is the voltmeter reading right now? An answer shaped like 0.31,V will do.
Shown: 1.6,V
